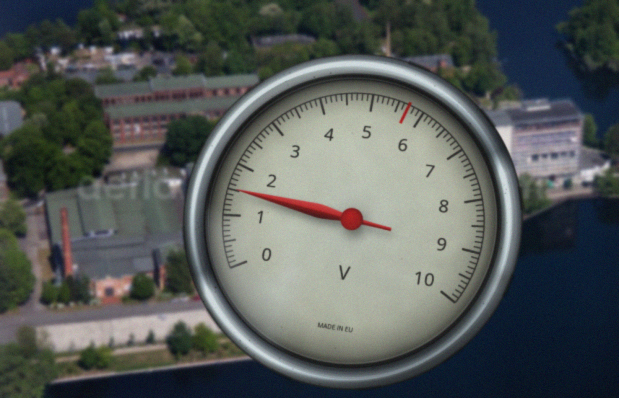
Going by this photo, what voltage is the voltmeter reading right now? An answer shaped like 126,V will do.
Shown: 1.5,V
